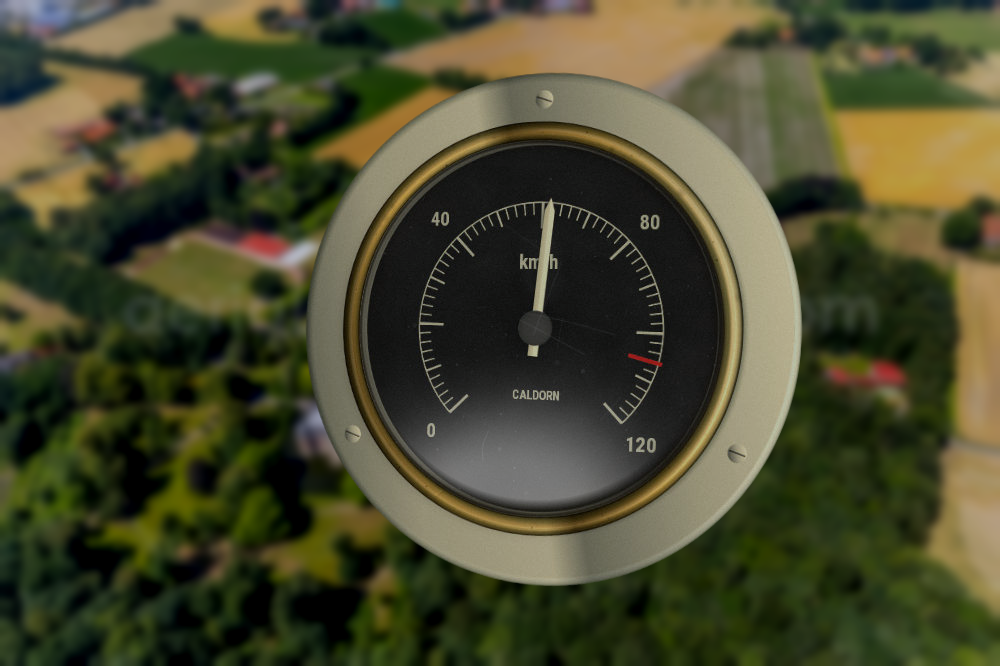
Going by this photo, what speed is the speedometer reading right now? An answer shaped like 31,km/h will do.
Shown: 62,km/h
